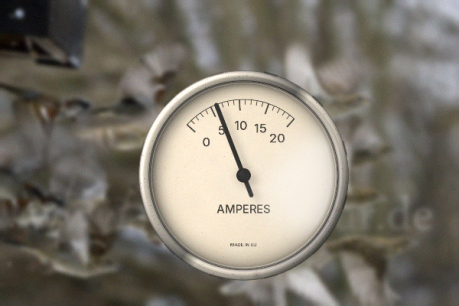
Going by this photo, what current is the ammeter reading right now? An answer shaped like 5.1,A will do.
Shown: 6,A
